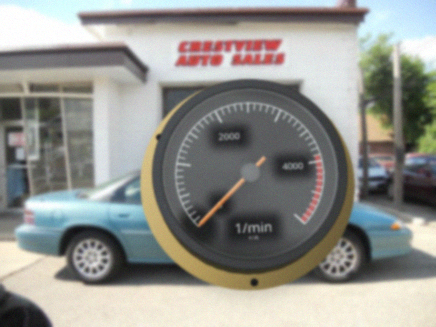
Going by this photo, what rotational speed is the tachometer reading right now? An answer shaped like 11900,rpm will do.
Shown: 0,rpm
